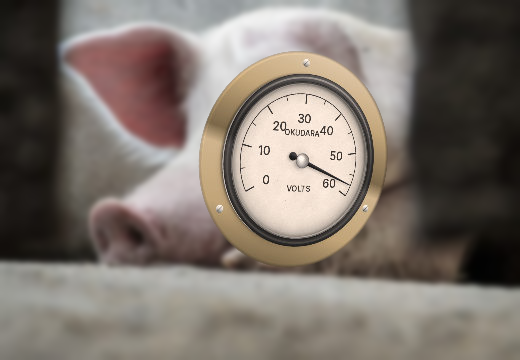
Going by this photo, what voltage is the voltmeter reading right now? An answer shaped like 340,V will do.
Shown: 57.5,V
